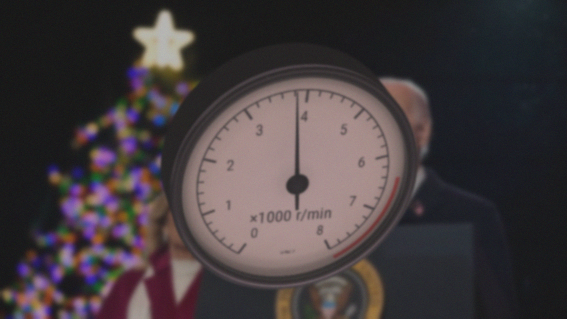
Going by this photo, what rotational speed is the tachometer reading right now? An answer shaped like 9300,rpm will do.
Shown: 3800,rpm
